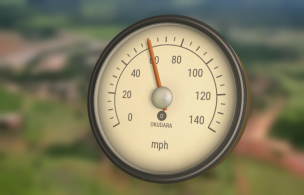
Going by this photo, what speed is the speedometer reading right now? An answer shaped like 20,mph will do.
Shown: 60,mph
